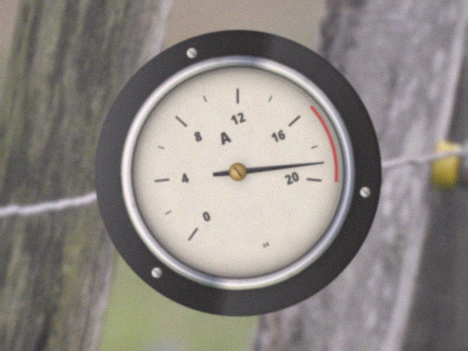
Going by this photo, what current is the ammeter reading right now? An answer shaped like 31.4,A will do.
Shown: 19,A
